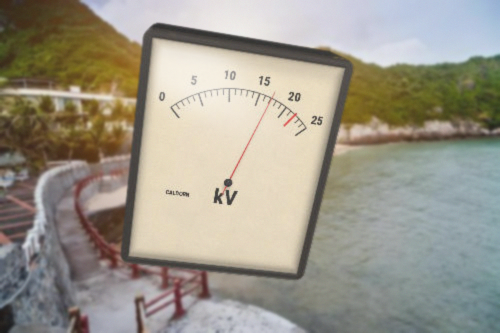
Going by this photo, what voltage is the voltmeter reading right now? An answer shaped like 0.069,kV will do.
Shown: 17,kV
